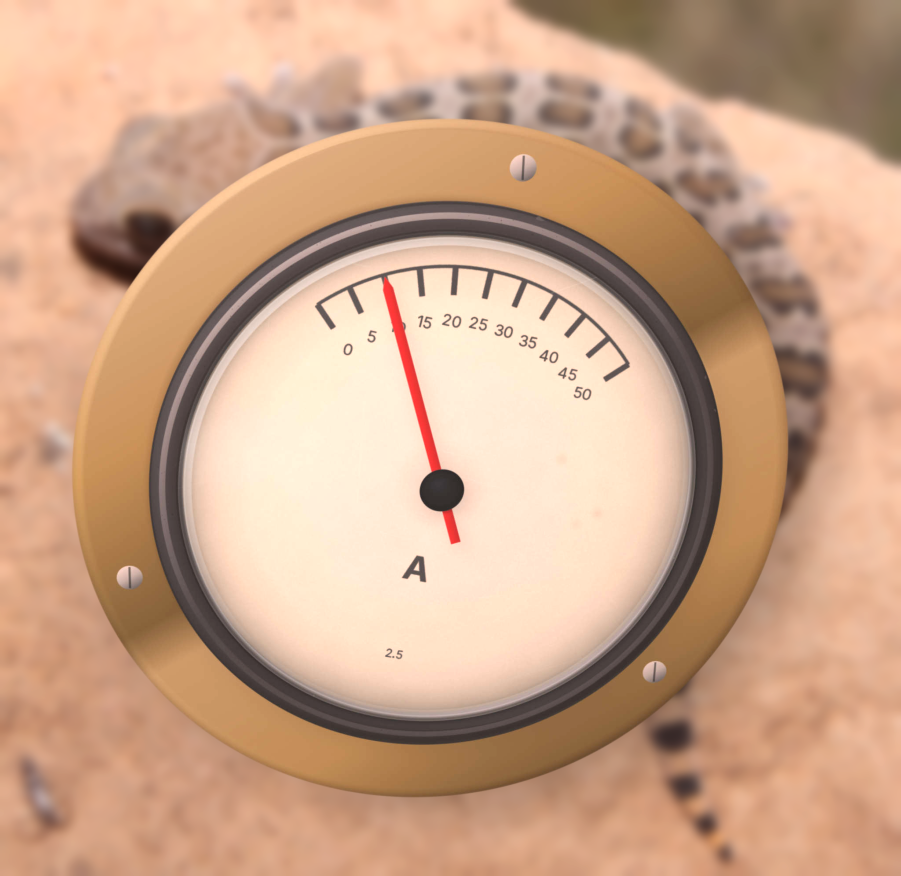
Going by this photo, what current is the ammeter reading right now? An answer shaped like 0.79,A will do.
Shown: 10,A
